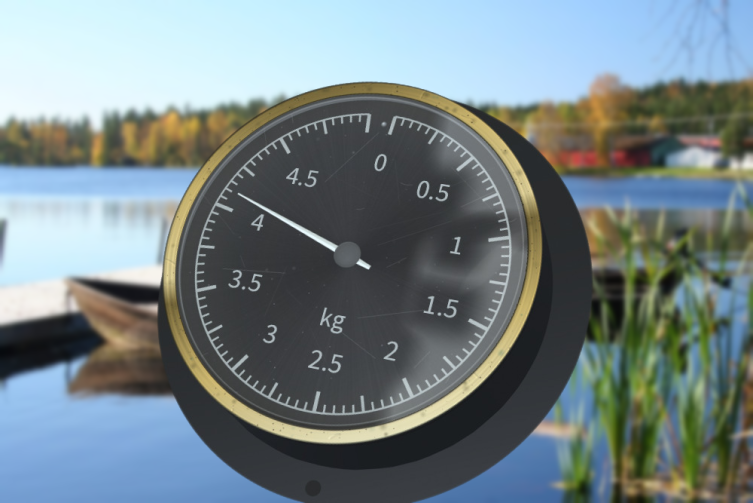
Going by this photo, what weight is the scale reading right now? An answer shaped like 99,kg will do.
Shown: 4.1,kg
